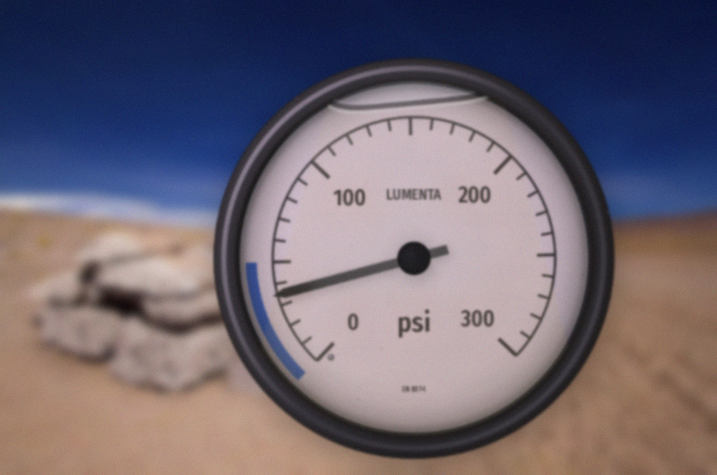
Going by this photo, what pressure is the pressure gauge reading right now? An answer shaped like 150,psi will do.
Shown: 35,psi
